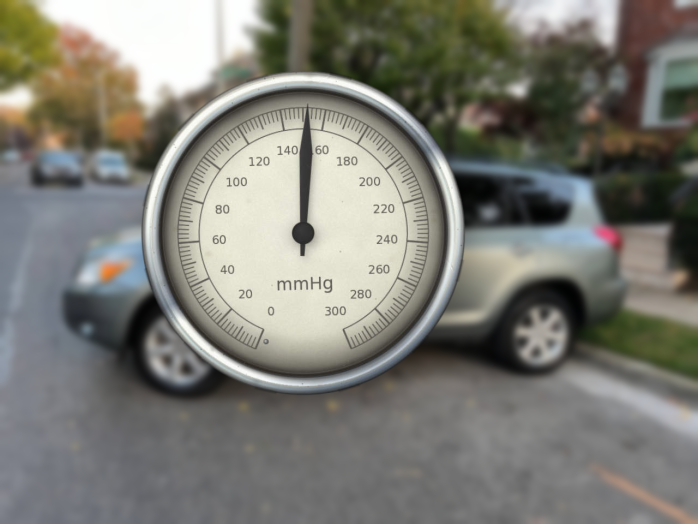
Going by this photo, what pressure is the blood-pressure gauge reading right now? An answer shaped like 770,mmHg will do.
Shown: 152,mmHg
